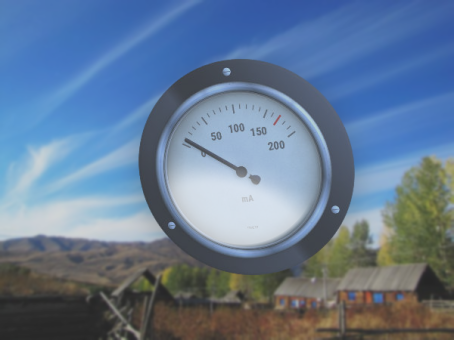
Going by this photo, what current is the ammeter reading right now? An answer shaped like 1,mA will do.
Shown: 10,mA
